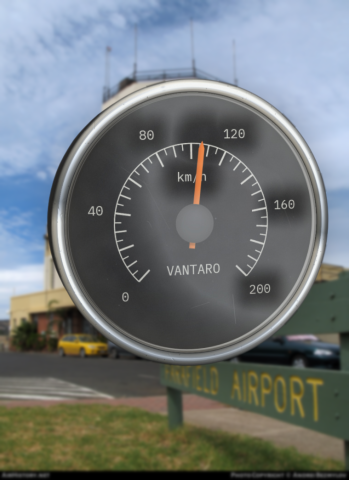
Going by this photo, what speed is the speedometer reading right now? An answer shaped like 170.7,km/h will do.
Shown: 105,km/h
